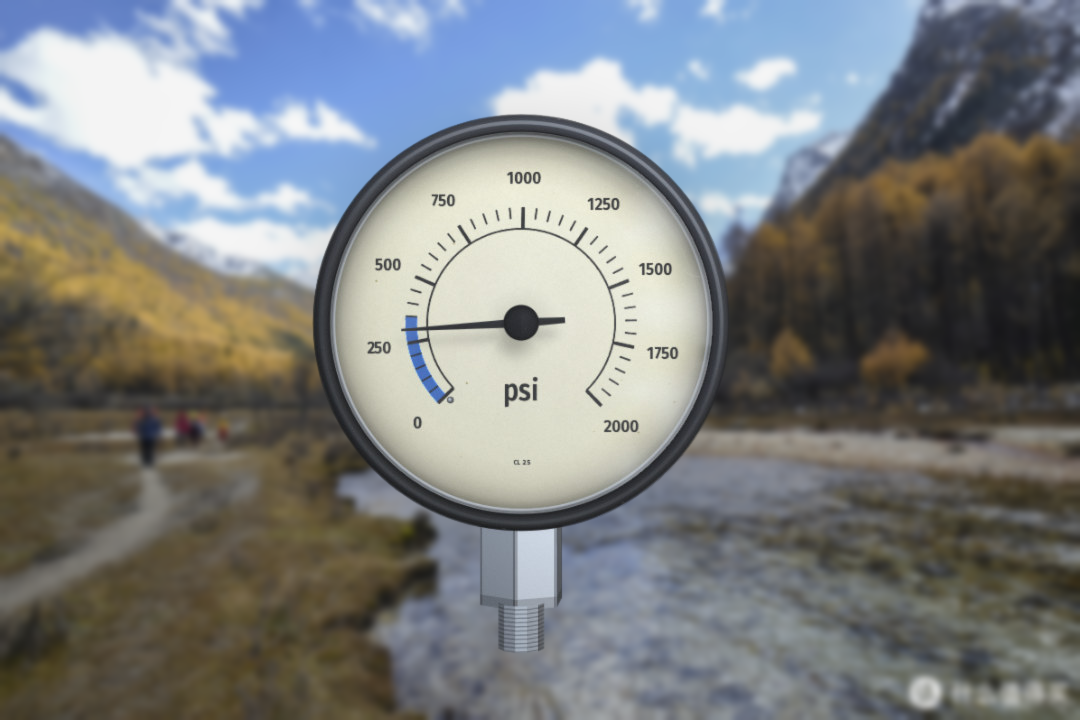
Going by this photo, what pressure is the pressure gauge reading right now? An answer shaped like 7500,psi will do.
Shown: 300,psi
